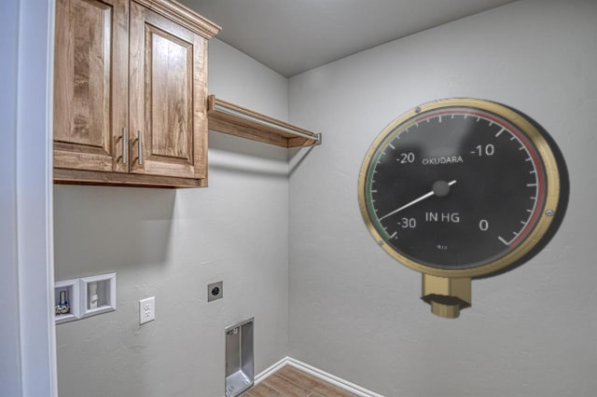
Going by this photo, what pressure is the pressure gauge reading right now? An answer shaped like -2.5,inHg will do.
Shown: -28,inHg
